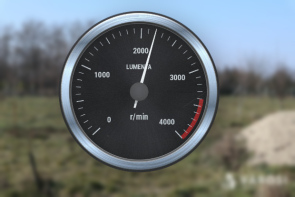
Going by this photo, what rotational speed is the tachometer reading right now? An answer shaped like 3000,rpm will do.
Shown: 2200,rpm
